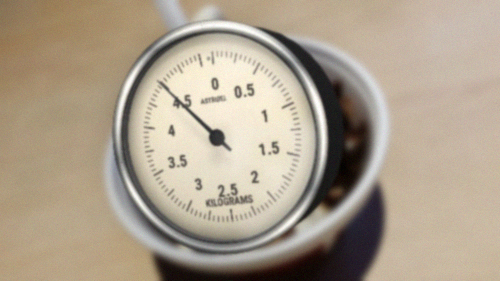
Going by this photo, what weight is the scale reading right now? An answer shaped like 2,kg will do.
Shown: 4.5,kg
